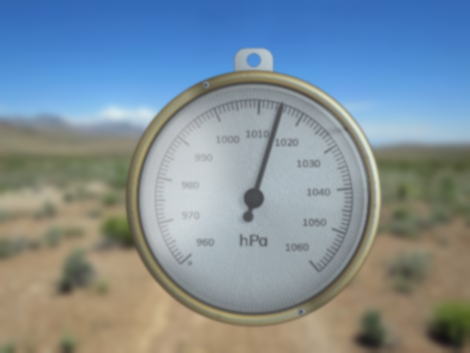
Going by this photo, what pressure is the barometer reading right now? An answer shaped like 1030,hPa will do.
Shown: 1015,hPa
